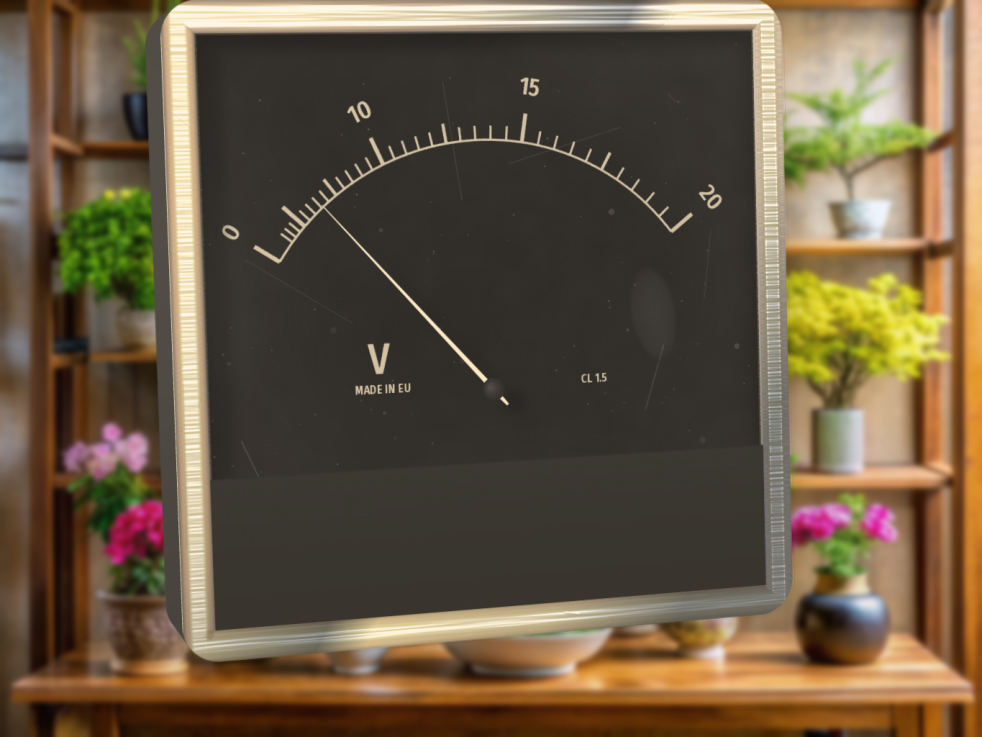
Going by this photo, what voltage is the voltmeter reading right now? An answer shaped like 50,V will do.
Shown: 6.5,V
